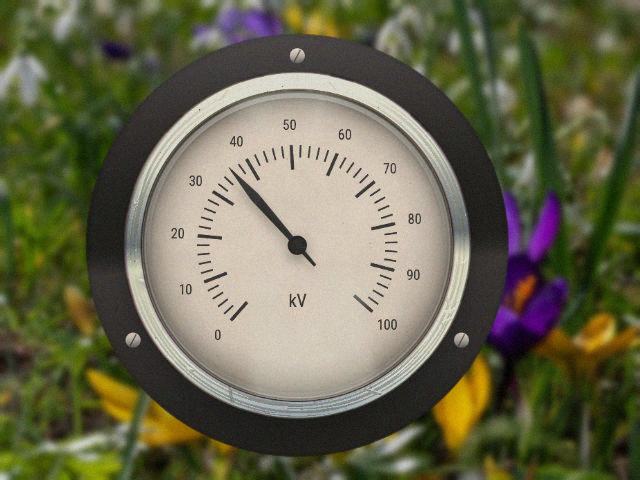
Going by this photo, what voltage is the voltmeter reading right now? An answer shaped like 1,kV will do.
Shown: 36,kV
